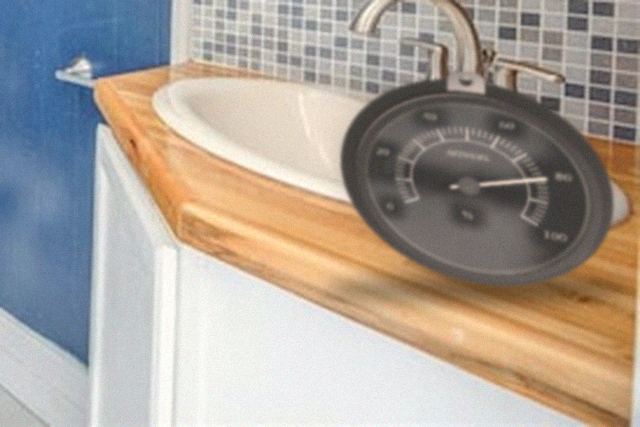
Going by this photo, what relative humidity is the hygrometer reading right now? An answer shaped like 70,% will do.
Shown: 80,%
